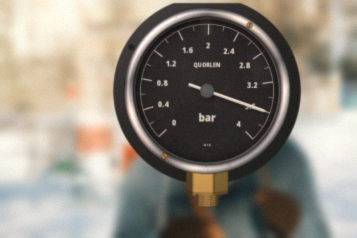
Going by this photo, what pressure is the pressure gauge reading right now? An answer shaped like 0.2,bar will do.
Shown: 3.6,bar
